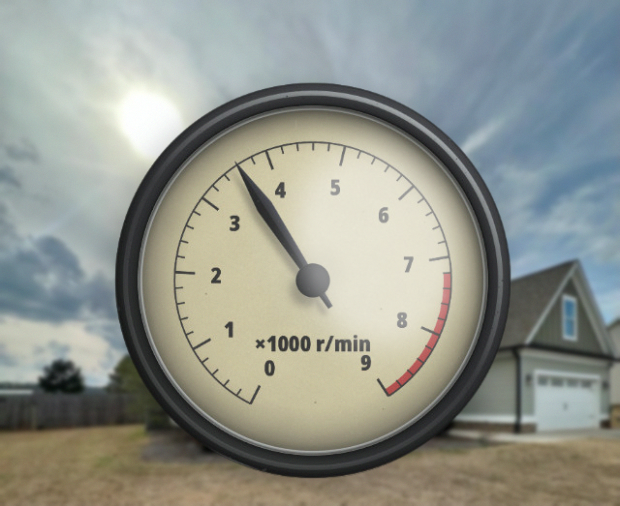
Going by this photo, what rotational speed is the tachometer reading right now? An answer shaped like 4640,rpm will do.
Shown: 3600,rpm
